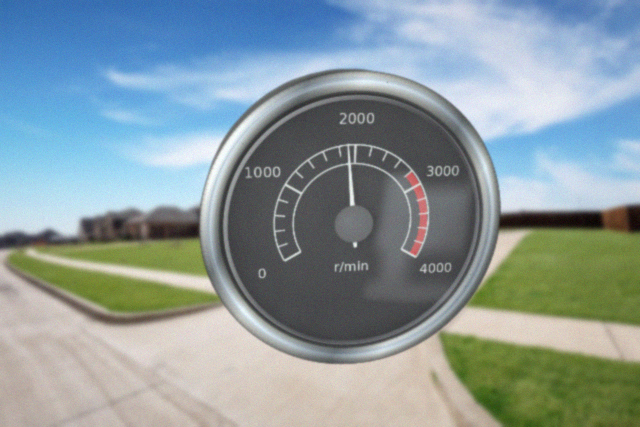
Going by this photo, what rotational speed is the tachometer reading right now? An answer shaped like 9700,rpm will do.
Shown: 1900,rpm
